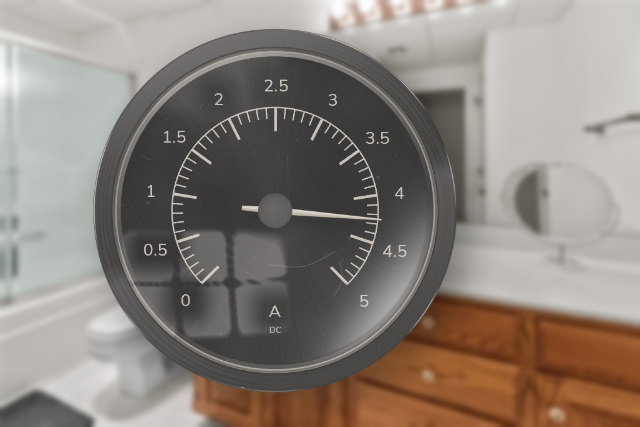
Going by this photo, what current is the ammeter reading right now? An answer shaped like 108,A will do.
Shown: 4.25,A
